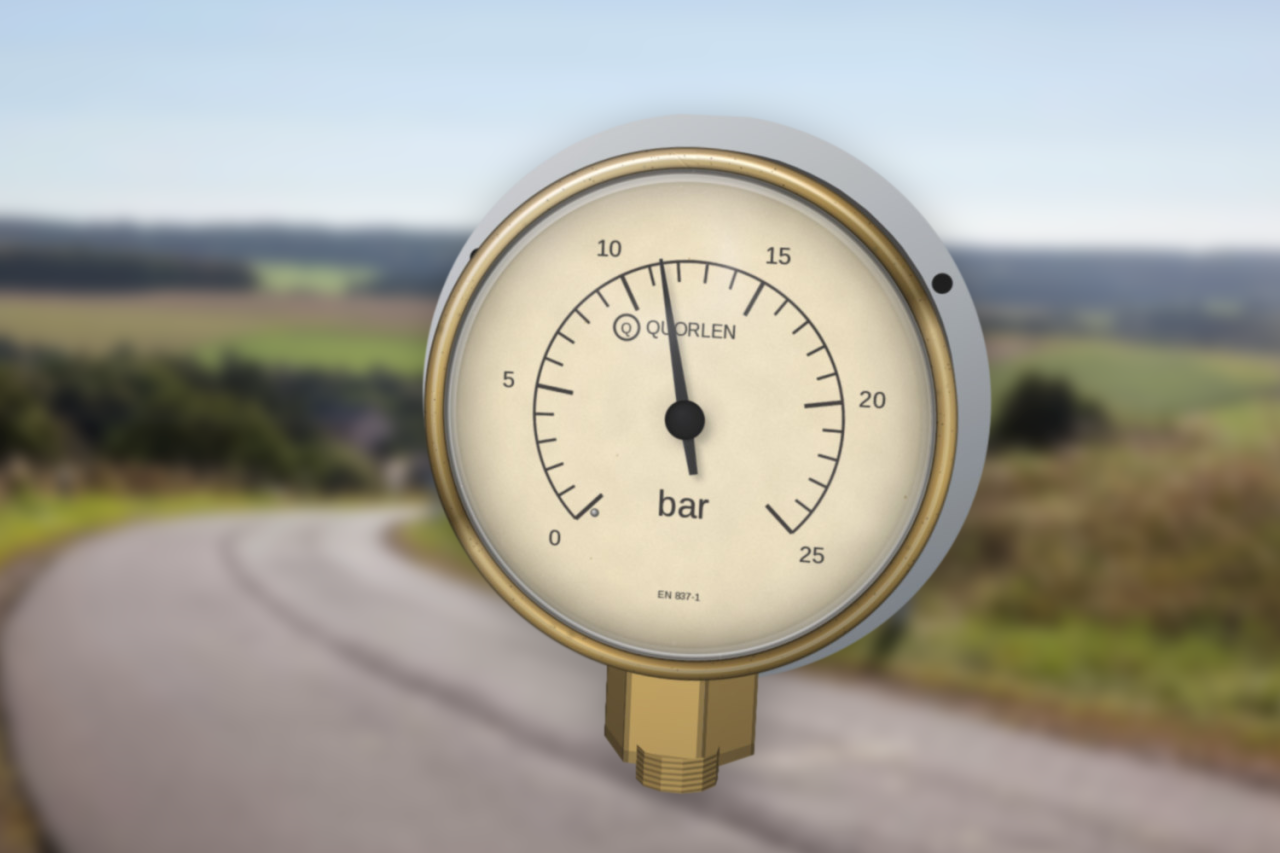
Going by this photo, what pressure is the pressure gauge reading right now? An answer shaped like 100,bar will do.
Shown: 11.5,bar
